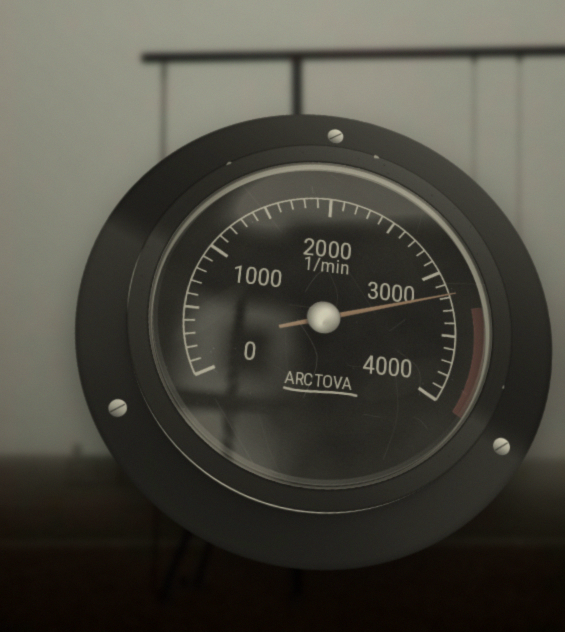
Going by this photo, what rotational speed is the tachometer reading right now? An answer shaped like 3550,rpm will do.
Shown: 3200,rpm
